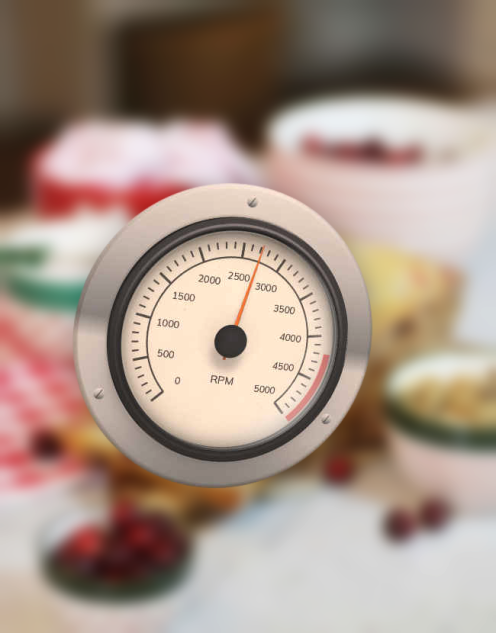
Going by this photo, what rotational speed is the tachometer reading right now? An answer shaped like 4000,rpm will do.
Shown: 2700,rpm
